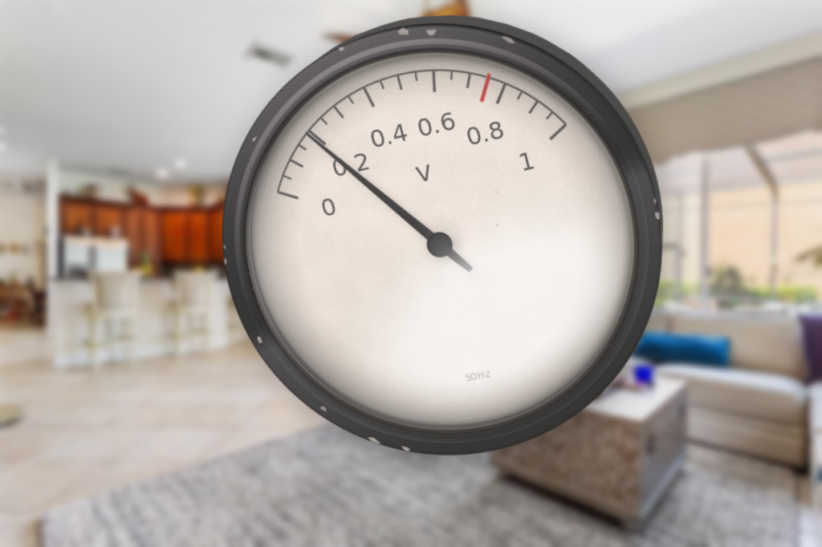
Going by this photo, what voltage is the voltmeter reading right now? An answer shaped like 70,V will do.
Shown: 0.2,V
